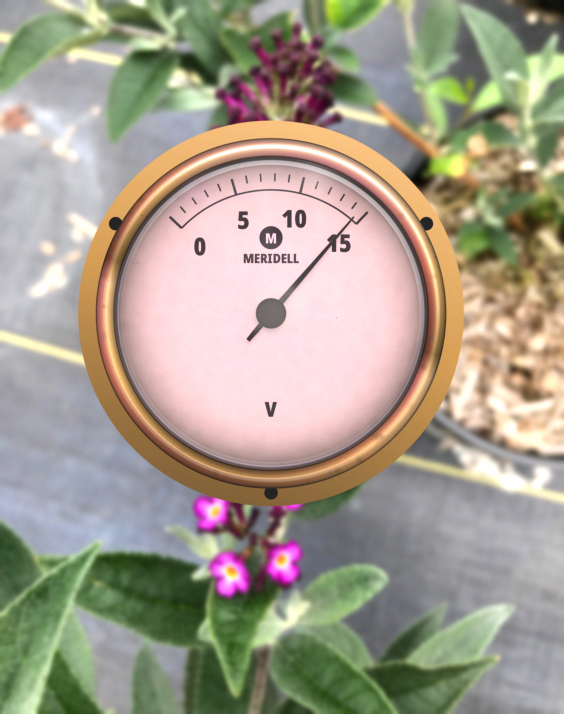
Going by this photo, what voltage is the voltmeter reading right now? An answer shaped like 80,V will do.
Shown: 14.5,V
